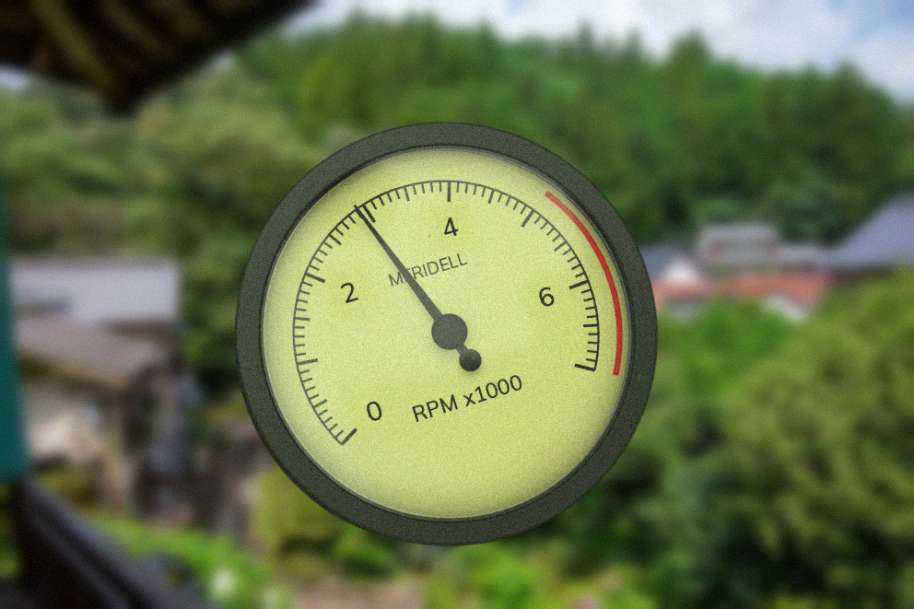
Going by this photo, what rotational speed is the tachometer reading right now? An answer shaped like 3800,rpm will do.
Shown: 2900,rpm
